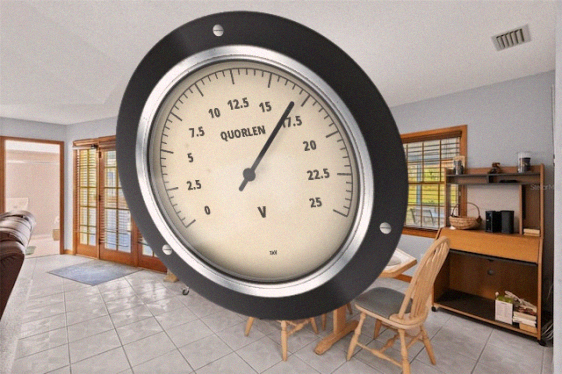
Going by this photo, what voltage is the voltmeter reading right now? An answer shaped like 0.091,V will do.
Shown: 17,V
